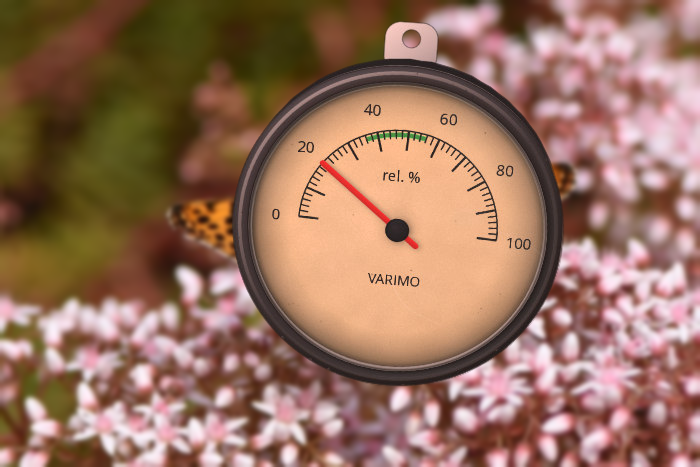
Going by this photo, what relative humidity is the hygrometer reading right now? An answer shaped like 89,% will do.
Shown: 20,%
